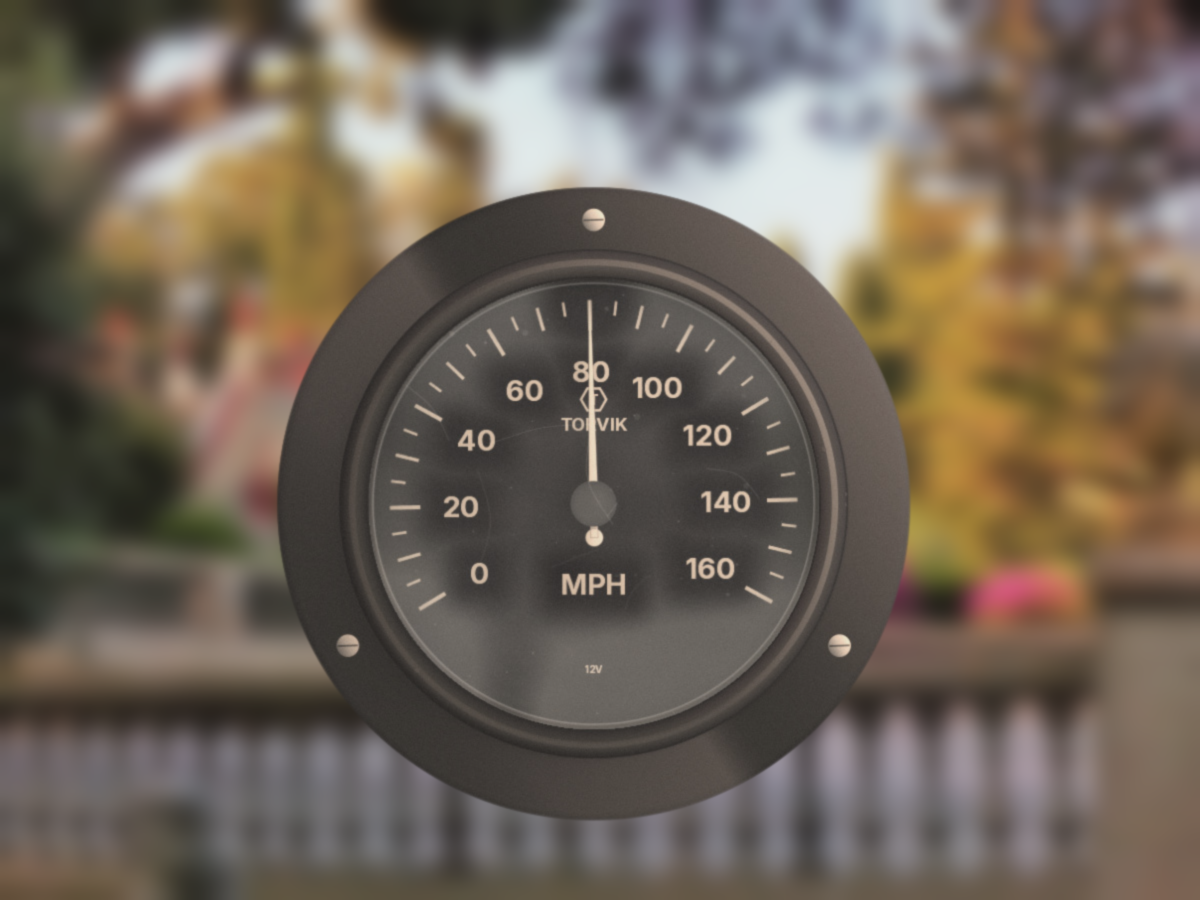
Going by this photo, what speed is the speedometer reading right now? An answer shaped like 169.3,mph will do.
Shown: 80,mph
